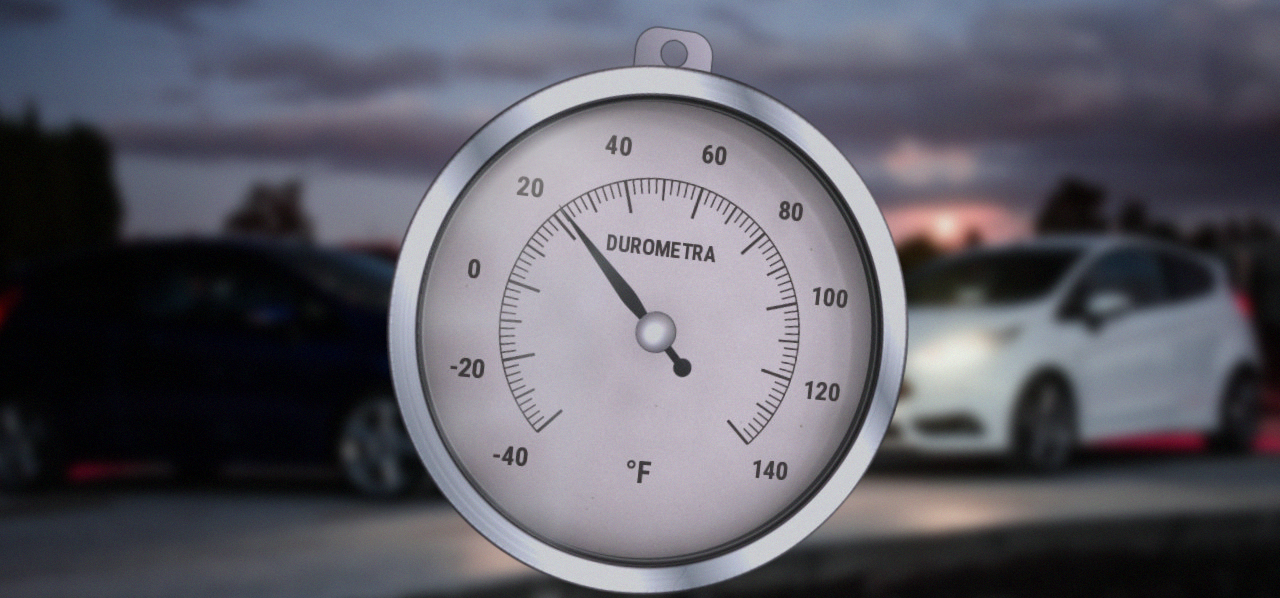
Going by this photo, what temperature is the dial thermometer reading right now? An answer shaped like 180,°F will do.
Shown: 22,°F
